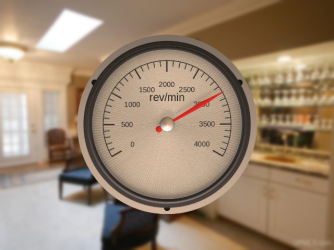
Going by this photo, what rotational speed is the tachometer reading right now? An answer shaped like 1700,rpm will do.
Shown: 3000,rpm
